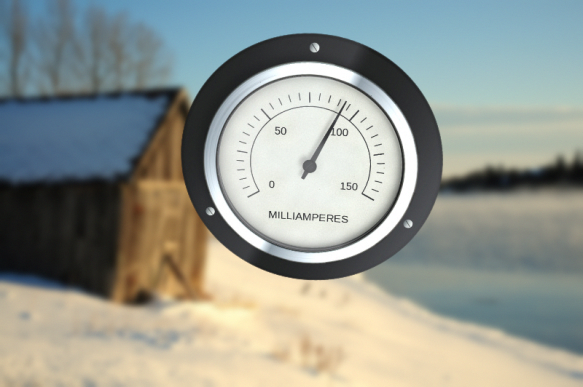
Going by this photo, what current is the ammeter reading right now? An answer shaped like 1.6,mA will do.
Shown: 92.5,mA
